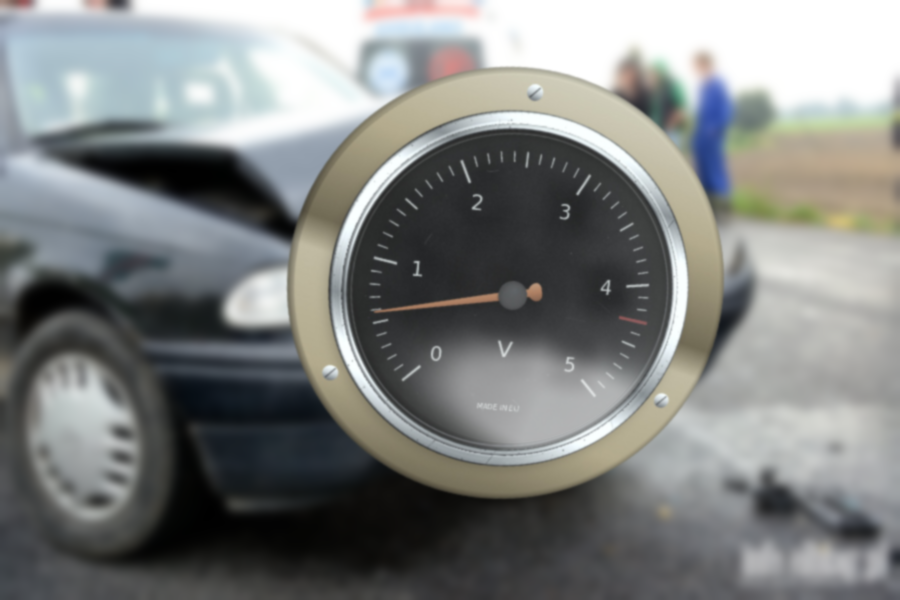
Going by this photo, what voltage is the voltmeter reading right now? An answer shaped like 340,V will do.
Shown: 0.6,V
